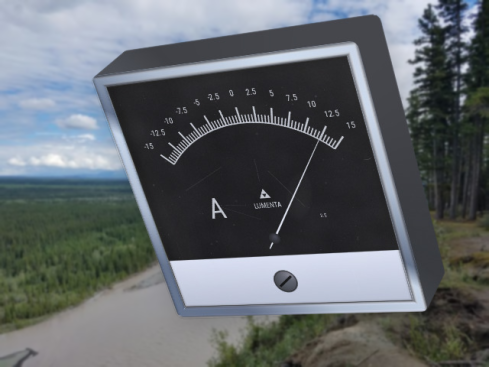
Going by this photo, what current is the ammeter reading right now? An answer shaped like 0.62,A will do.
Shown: 12.5,A
